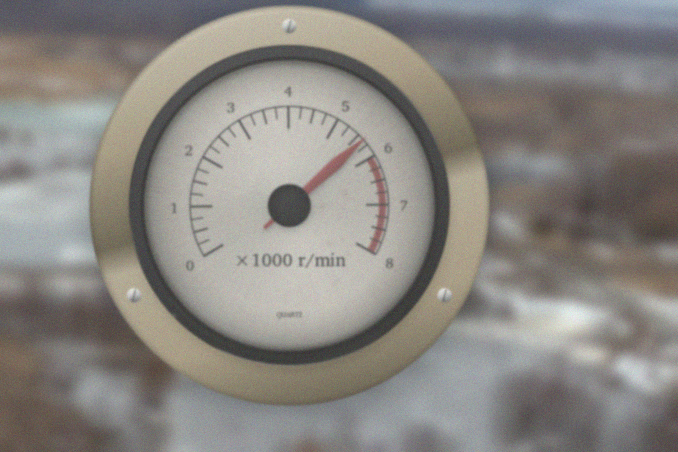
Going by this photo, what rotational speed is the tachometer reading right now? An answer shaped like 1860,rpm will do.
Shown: 5625,rpm
